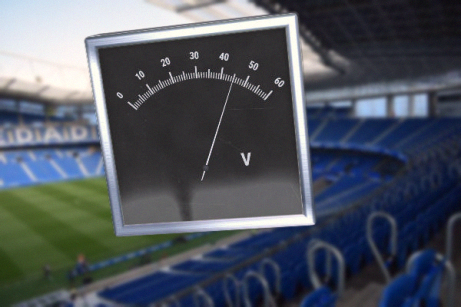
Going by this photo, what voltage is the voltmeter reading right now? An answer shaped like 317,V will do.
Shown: 45,V
